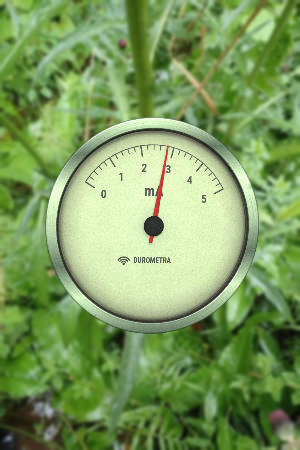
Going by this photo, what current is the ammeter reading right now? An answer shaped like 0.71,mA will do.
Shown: 2.8,mA
